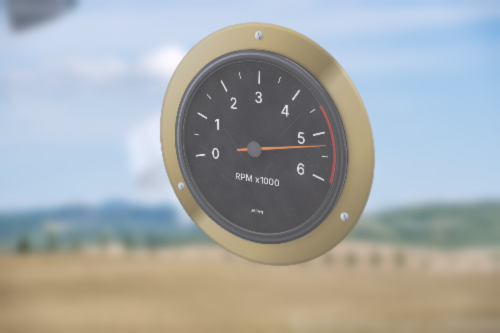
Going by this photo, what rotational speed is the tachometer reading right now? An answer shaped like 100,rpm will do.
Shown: 5250,rpm
